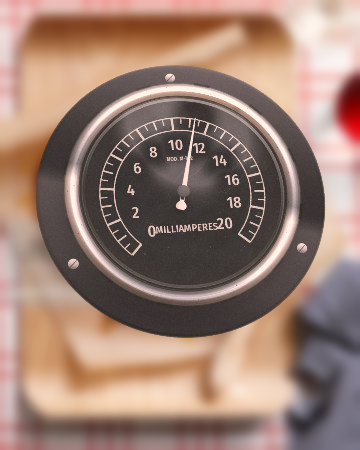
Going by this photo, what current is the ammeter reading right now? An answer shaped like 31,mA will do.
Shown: 11.25,mA
